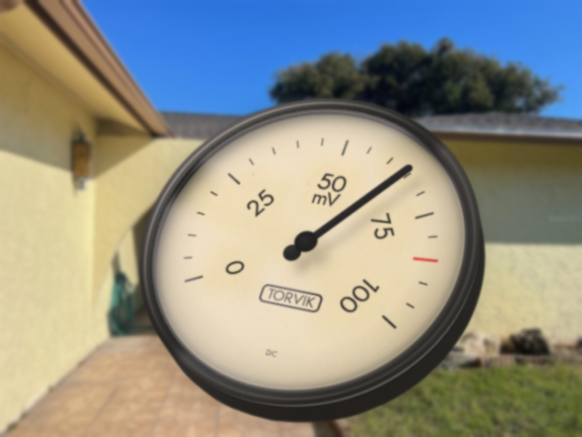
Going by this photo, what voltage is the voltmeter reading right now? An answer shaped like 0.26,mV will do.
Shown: 65,mV
